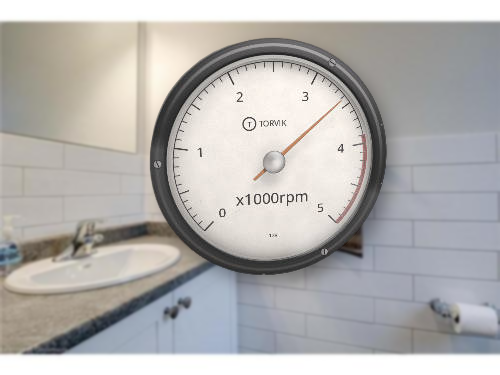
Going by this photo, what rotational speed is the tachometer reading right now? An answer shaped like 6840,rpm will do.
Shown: 3400,rpm
